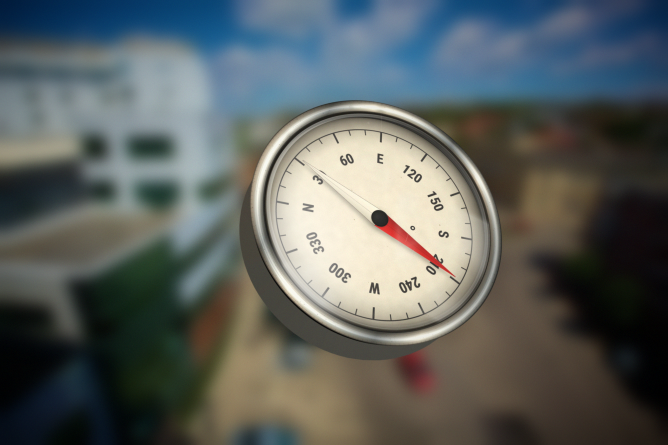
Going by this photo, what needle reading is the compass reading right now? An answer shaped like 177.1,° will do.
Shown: 210,°
